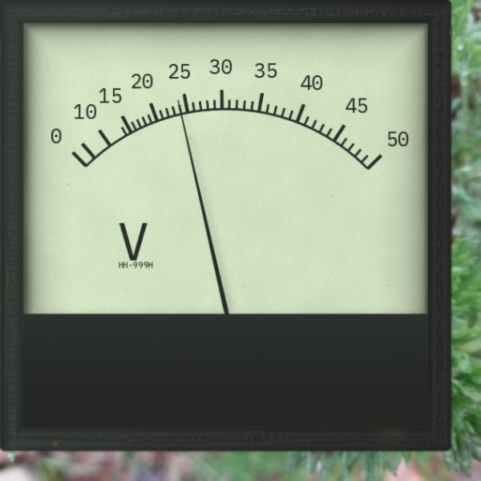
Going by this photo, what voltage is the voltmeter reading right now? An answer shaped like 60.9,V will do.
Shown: 24,V
